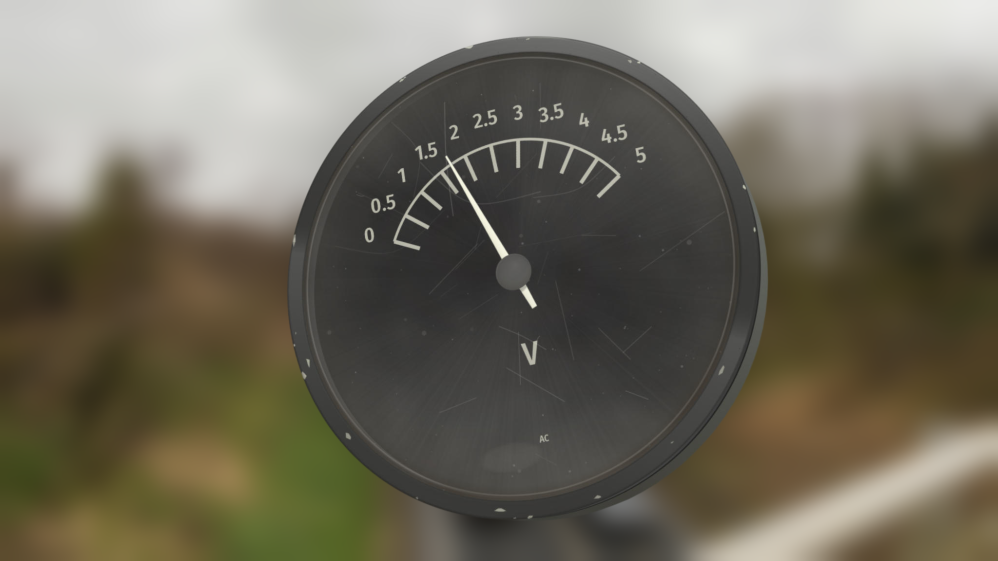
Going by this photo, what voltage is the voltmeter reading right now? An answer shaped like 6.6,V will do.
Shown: 1.75,V
